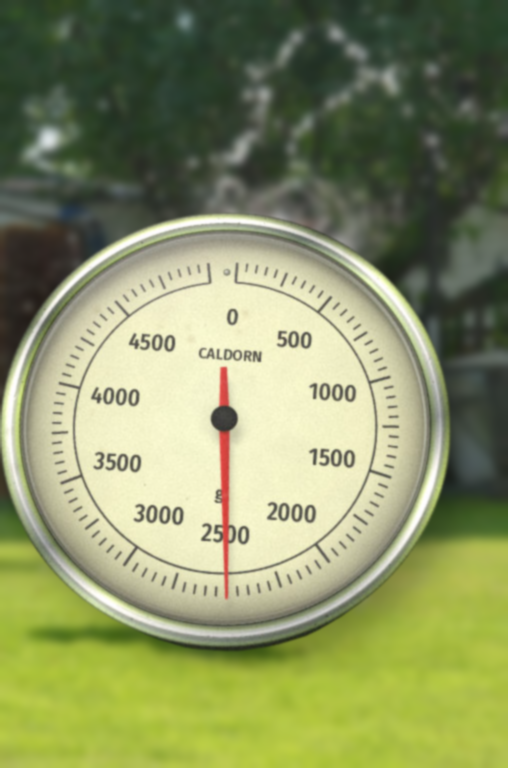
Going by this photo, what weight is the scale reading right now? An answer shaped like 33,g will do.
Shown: 2500,g
